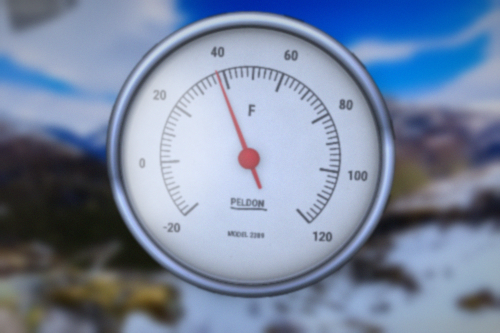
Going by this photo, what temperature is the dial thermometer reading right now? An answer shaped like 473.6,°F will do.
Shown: 38,°F
